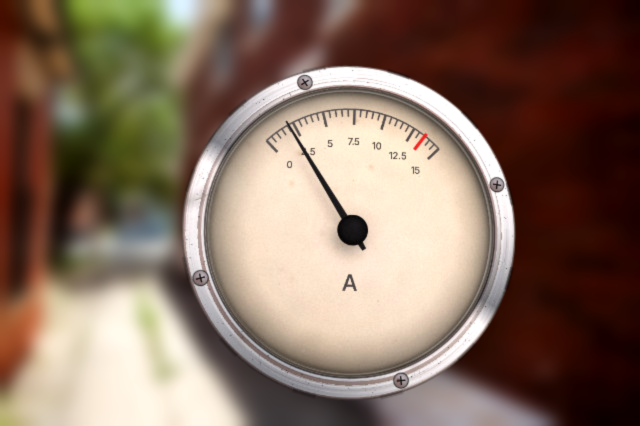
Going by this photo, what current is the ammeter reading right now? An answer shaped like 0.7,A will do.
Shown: 2,A
